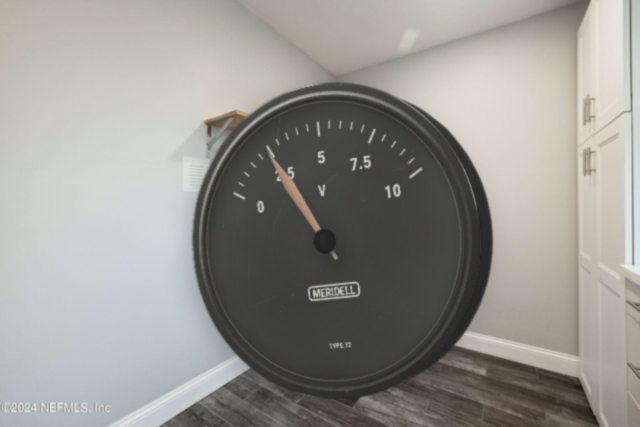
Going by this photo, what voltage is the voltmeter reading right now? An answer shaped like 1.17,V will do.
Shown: 2.5,V
